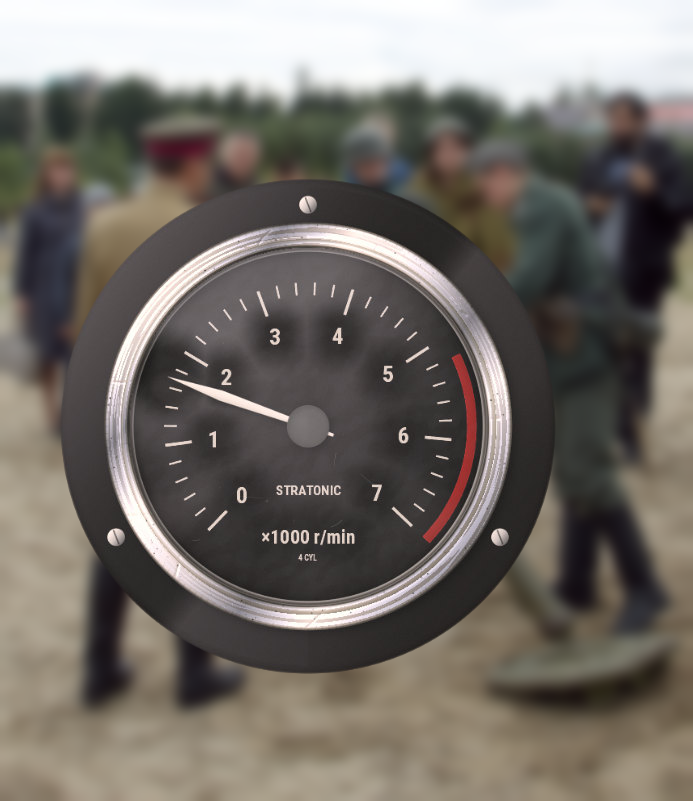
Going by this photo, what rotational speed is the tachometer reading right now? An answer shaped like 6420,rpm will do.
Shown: 1700,rpm
